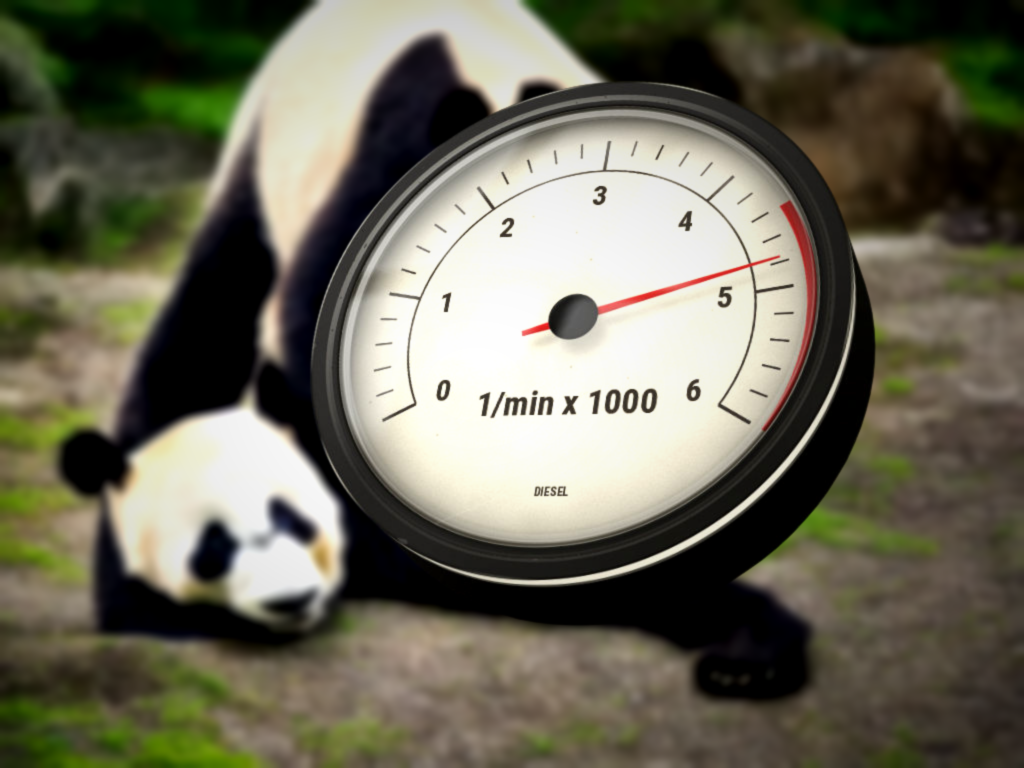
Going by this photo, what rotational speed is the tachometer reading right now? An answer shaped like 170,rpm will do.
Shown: 4800,rpm
